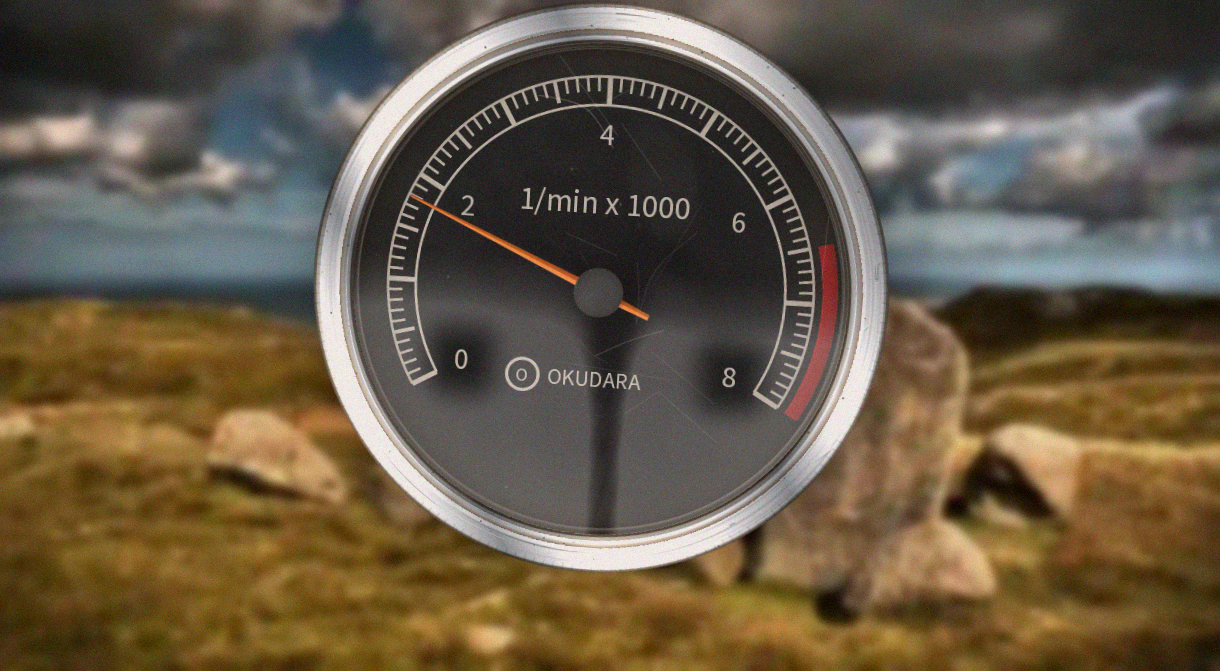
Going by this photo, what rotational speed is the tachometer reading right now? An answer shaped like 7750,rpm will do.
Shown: 1800,rpm
